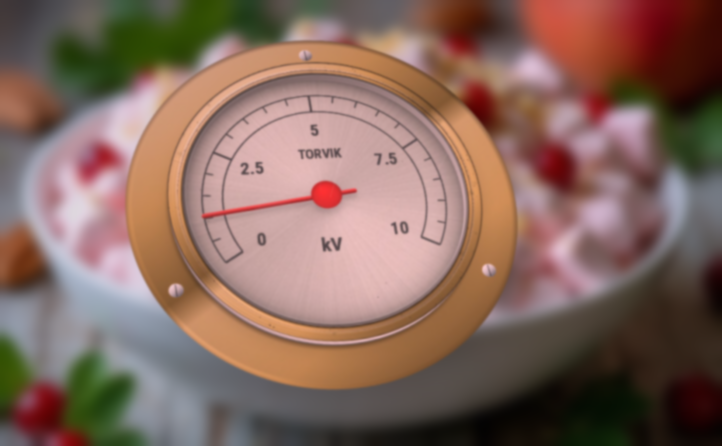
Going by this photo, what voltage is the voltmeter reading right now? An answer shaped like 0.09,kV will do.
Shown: 1,kV
